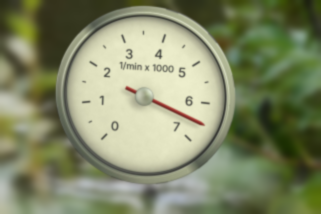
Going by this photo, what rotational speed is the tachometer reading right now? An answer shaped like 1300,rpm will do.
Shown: 6500,rpm
